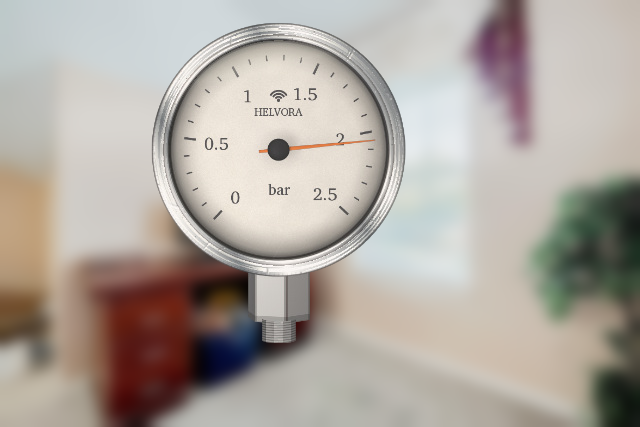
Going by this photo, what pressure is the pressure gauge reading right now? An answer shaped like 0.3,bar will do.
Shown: 2.05,bar
